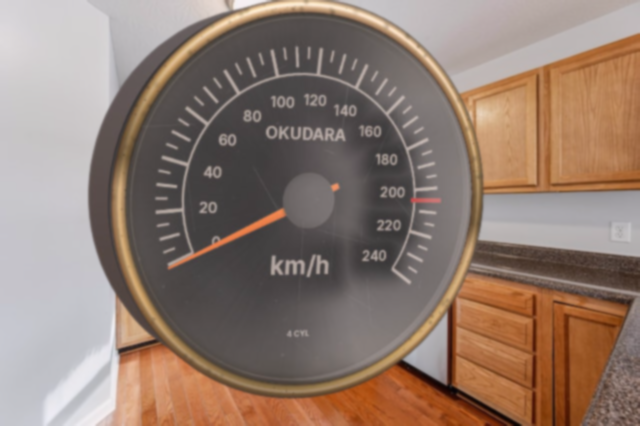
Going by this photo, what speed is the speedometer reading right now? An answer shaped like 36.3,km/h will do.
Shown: 0,km/h
